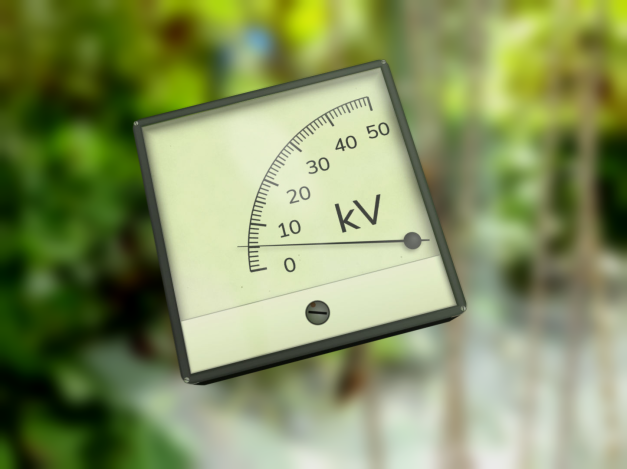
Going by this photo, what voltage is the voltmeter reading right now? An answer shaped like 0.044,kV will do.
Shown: 5,kV
